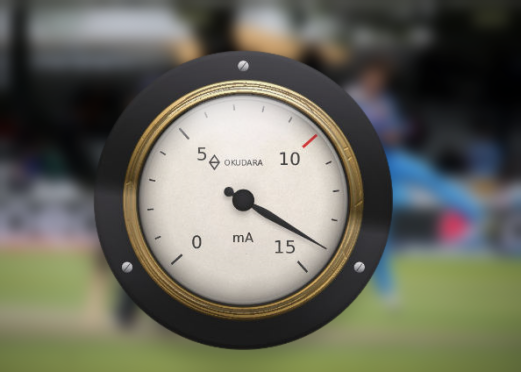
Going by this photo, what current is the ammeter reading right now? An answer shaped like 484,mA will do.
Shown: 14,mA
